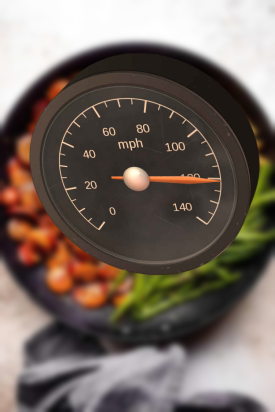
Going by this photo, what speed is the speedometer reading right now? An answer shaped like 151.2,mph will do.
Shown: 120,mph
